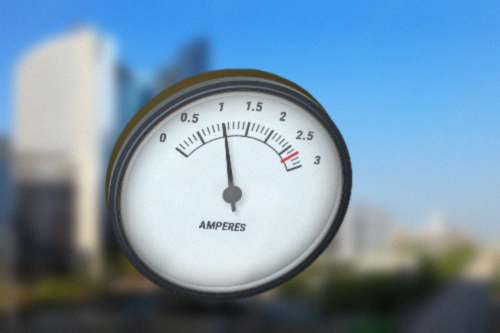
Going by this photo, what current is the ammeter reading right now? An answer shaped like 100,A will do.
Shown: 1,A
